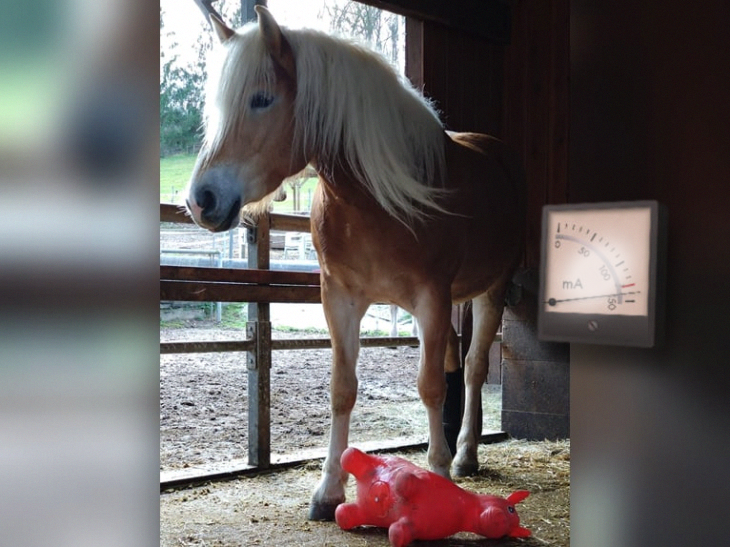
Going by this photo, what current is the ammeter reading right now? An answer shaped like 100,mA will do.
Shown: 140,mA
